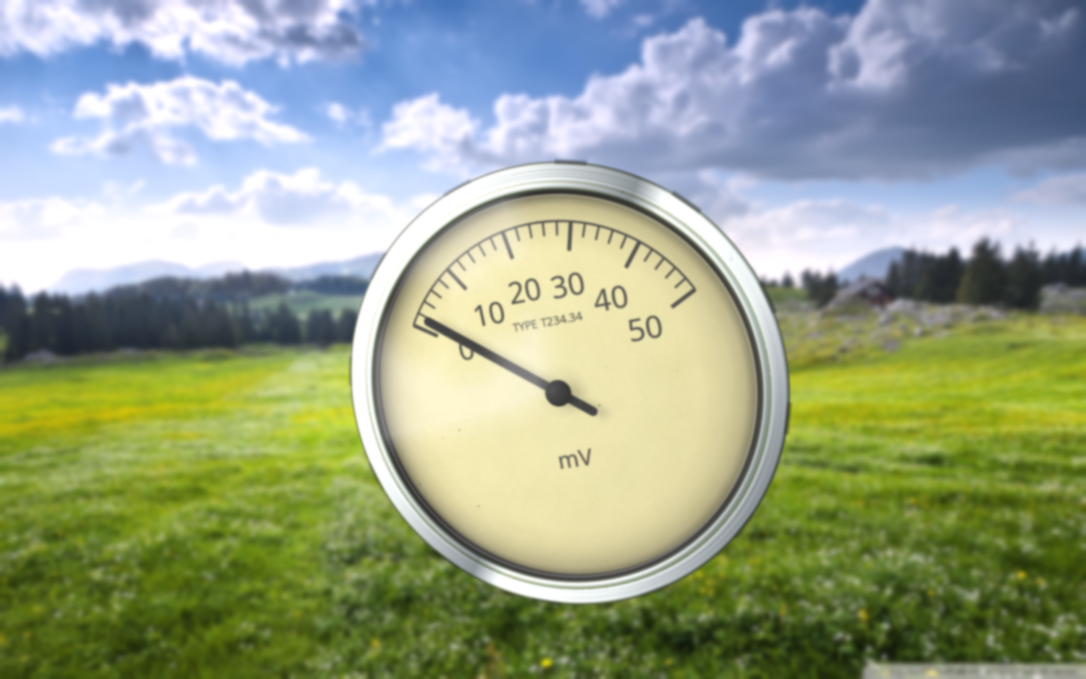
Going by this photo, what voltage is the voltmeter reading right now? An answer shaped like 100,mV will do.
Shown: 2,mV
